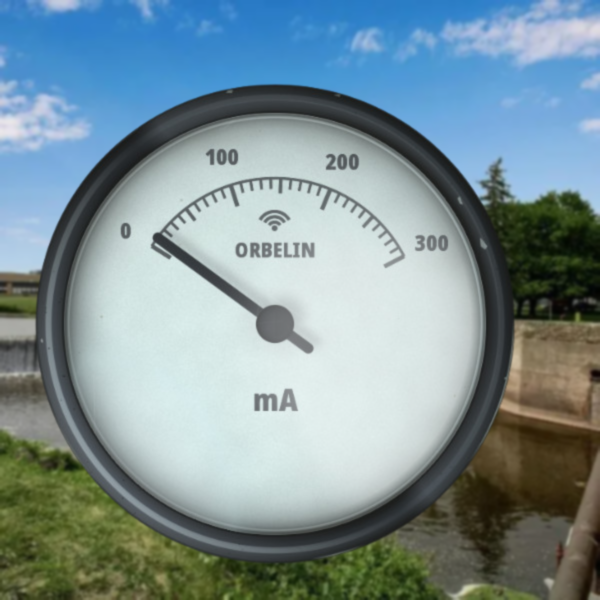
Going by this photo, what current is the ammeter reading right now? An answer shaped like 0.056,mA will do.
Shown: 10,mA
